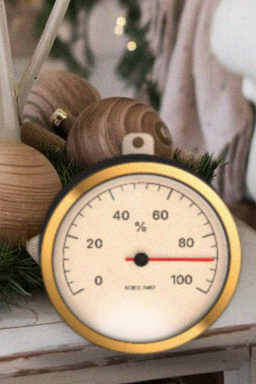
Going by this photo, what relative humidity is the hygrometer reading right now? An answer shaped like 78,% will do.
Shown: 88,%
